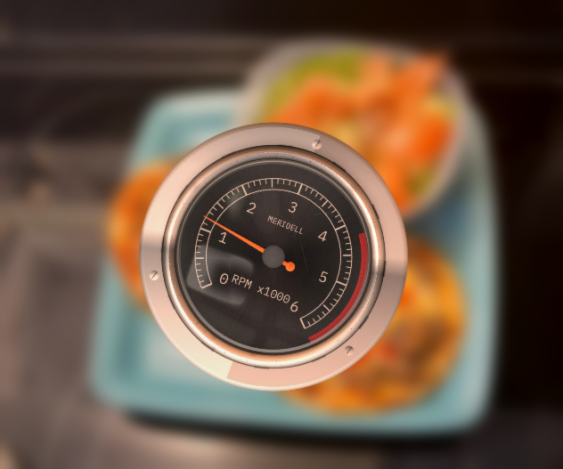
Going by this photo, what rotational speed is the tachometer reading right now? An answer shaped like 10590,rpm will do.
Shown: 1200,rpm
